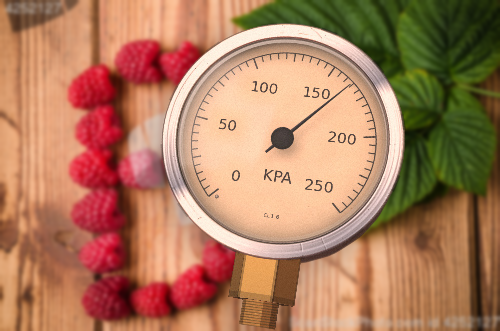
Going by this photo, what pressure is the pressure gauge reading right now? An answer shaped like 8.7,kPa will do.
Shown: 165,kPa
